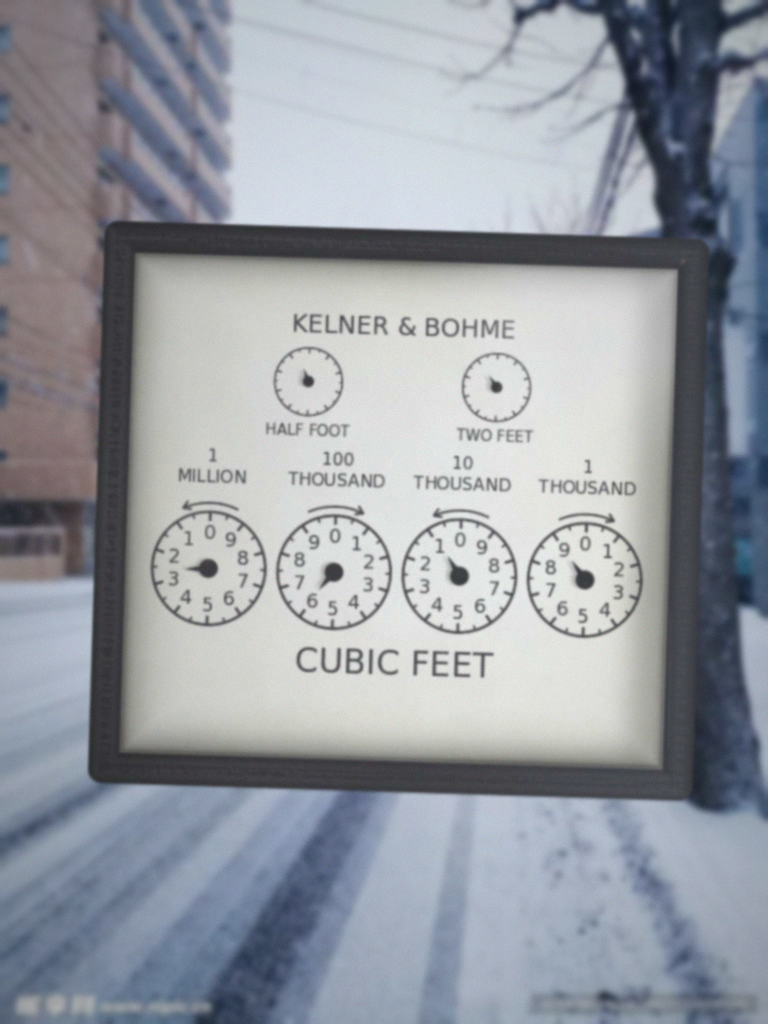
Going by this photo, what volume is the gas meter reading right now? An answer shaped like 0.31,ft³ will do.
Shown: 260900,ft³
